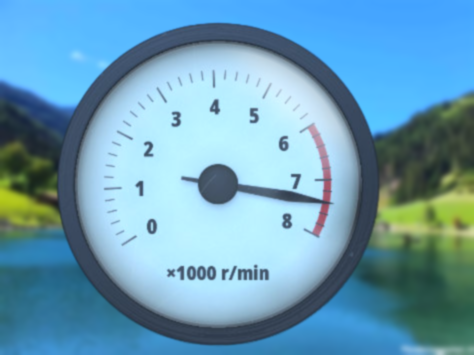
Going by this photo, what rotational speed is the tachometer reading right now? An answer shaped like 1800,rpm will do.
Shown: 7400,rpm
